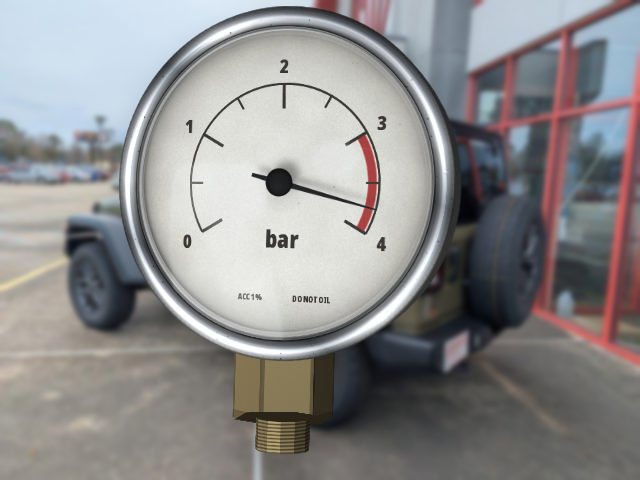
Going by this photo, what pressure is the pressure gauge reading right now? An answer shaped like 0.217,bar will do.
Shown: 3.75,bar
